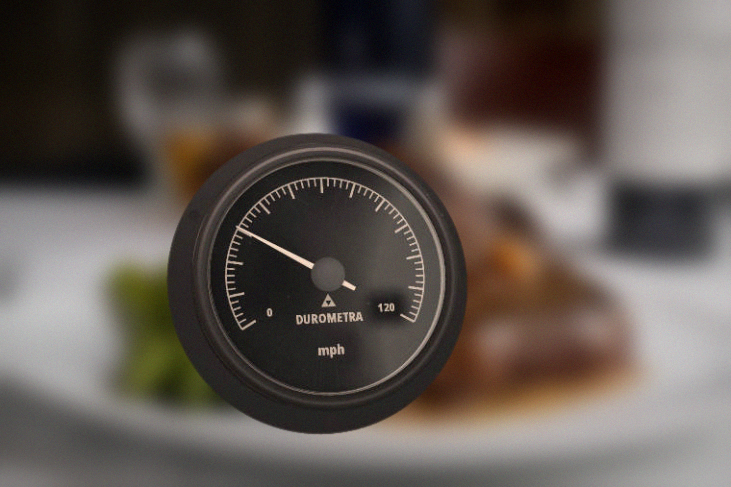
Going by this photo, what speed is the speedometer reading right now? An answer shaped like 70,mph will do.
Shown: 30,mph
